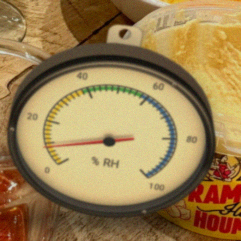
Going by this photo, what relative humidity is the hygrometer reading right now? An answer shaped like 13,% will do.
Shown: 10,%
